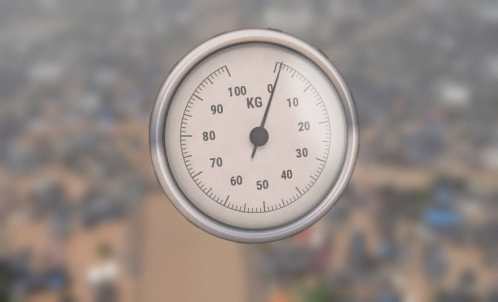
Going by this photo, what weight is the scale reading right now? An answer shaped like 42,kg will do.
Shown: 1,kg
